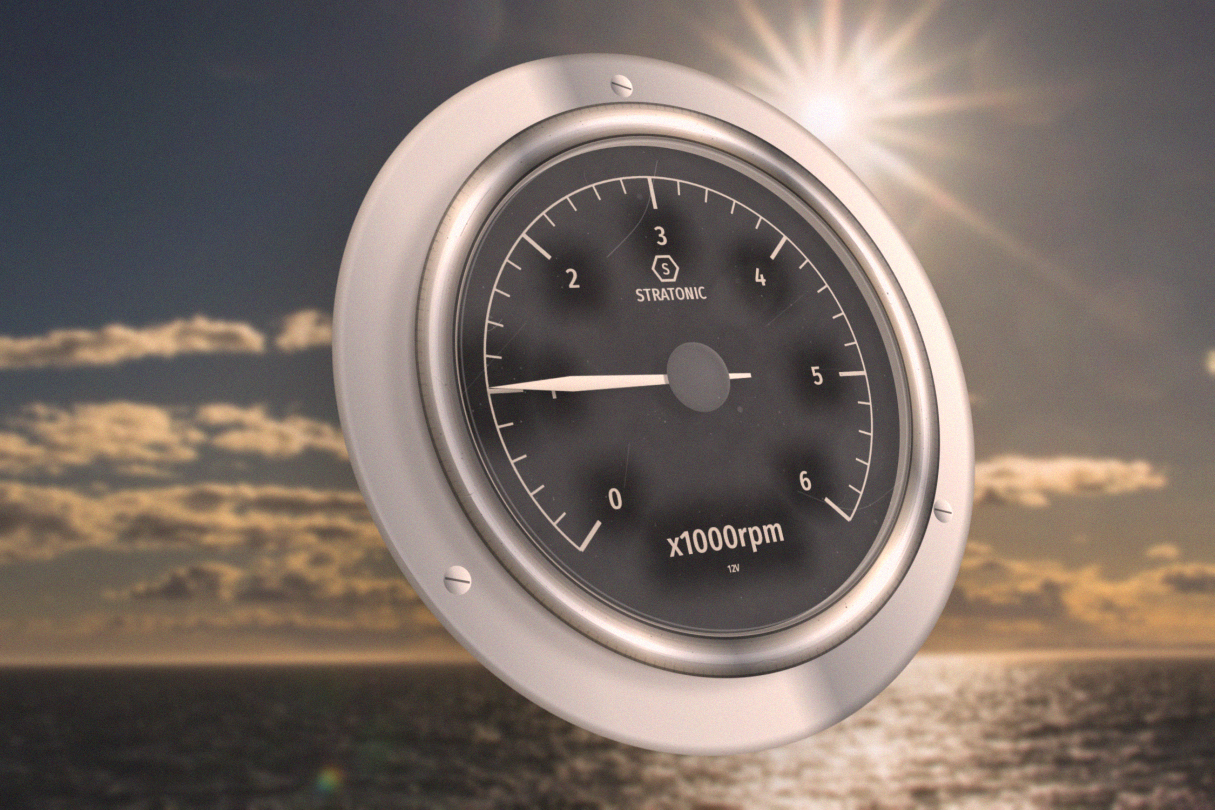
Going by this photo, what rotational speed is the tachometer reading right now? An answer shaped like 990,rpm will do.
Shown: 1000,rpm
